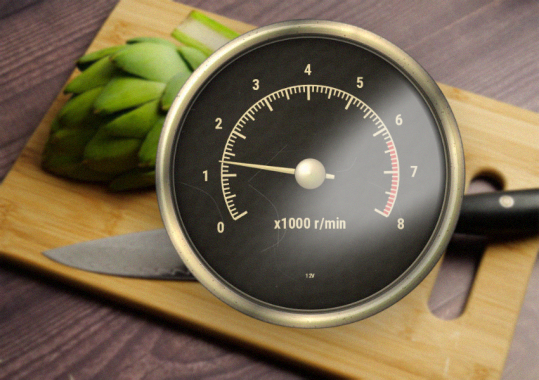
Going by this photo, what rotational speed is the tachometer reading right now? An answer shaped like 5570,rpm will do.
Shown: 1300,rpm
